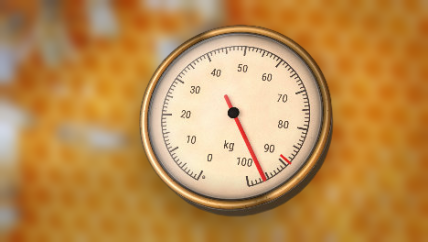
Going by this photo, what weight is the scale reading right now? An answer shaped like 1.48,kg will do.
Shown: 96,kg
